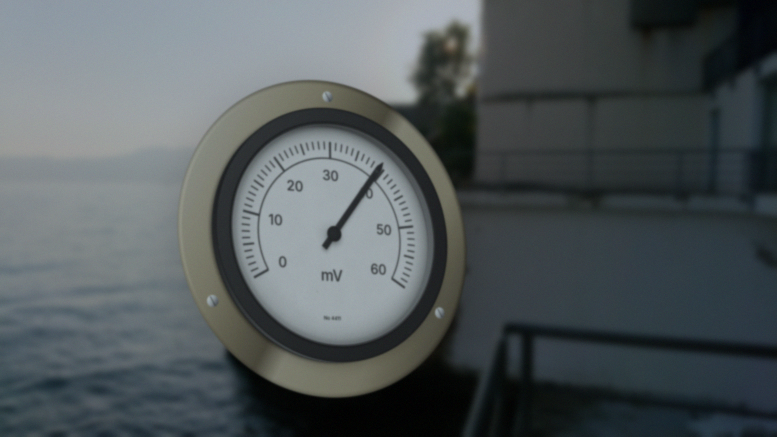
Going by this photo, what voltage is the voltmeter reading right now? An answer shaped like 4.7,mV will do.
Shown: 39,mV
